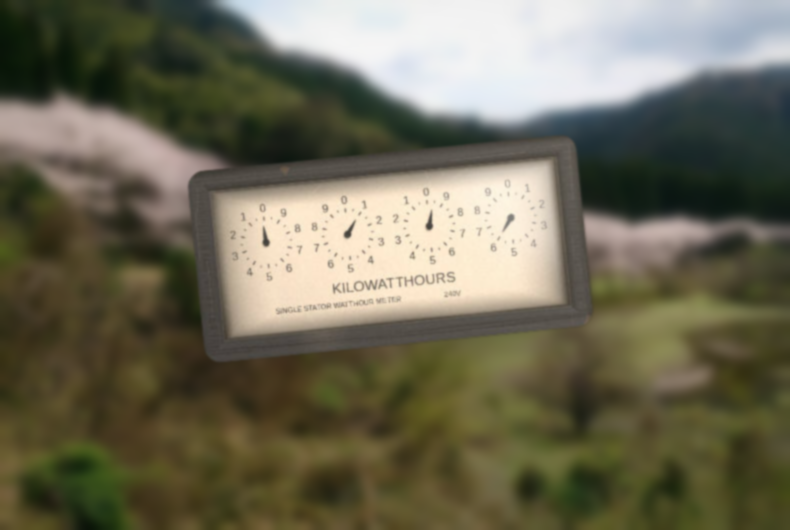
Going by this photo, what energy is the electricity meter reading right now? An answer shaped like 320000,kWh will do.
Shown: 96,kWh
